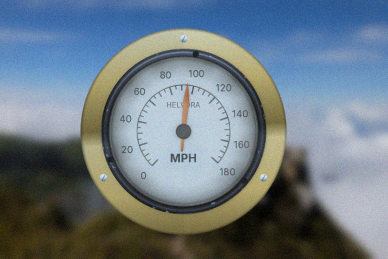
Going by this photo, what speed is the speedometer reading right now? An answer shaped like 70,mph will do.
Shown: 95,mph
